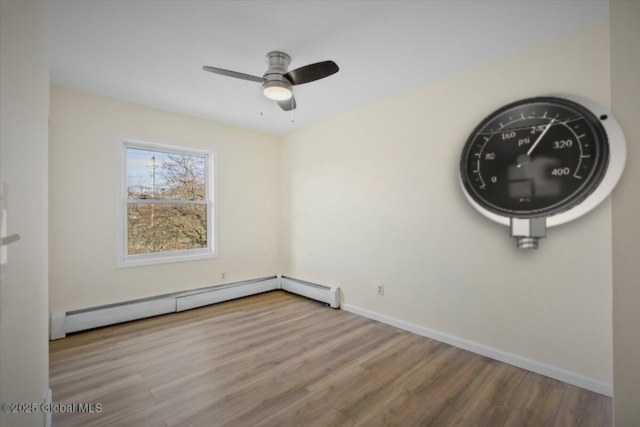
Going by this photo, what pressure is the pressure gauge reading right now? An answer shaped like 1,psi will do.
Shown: 260,psi
